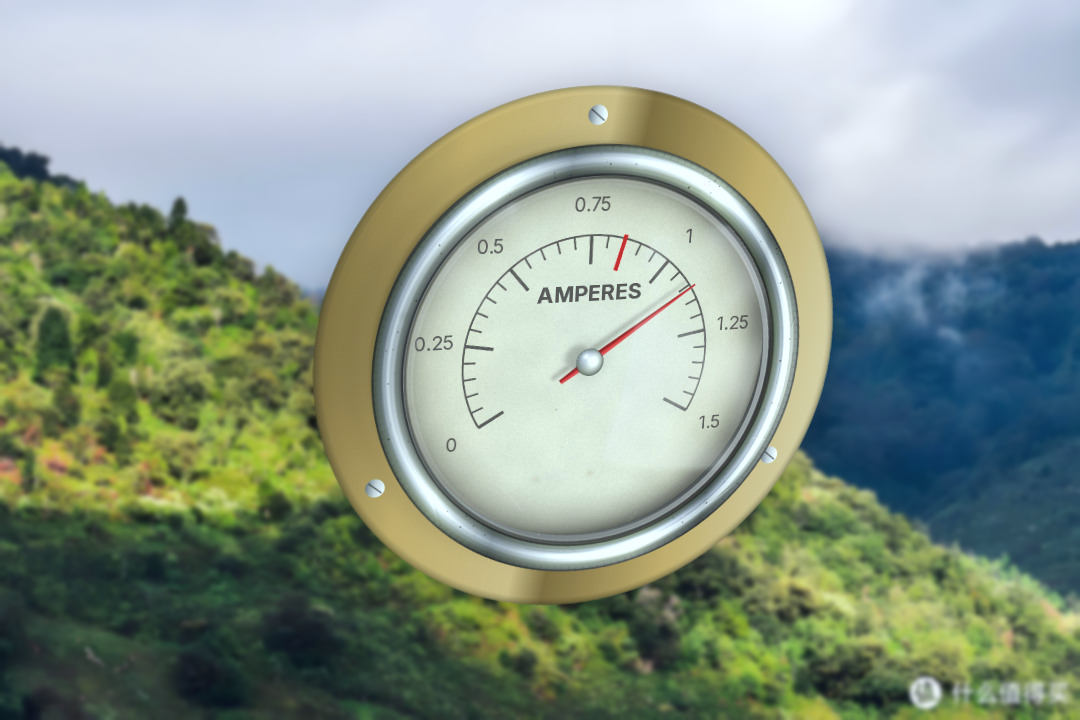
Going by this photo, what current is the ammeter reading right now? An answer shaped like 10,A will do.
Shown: 1.1,A
